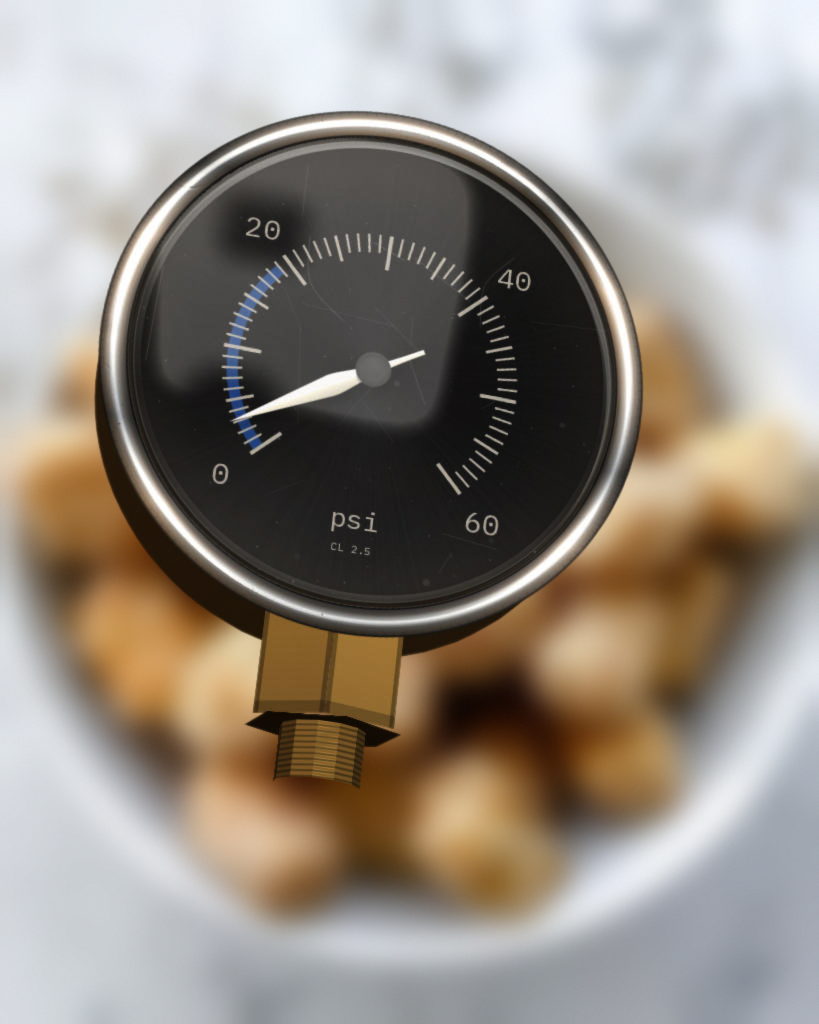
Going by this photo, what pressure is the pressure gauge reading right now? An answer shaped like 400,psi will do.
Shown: 3,psi
